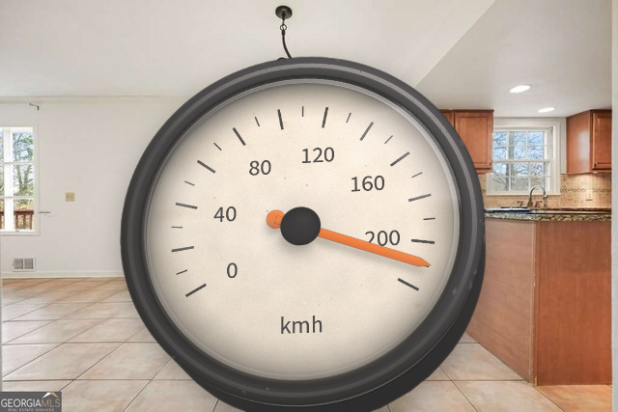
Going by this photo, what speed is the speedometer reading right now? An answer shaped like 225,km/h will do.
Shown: 210,km/h
